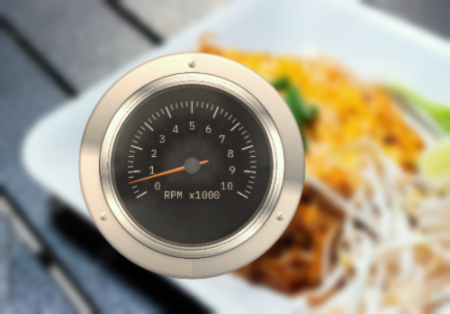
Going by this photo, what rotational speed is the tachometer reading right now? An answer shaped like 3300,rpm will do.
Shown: 600,rpm
